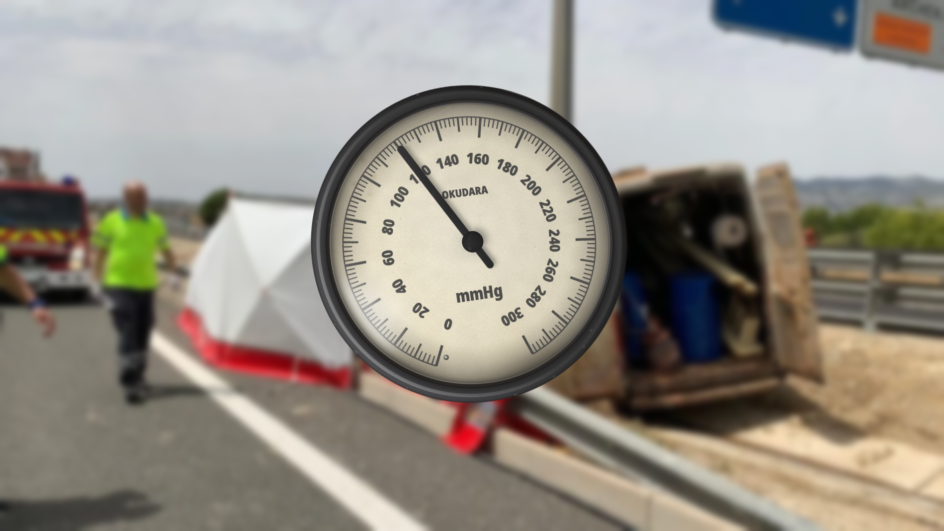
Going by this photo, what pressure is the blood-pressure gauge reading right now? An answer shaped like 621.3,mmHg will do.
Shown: 120,mmHg
